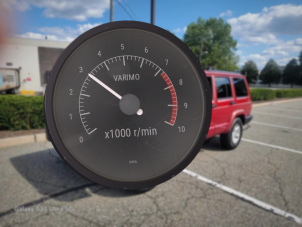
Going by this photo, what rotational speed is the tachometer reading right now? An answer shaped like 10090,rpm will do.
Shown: 3000,rpm
